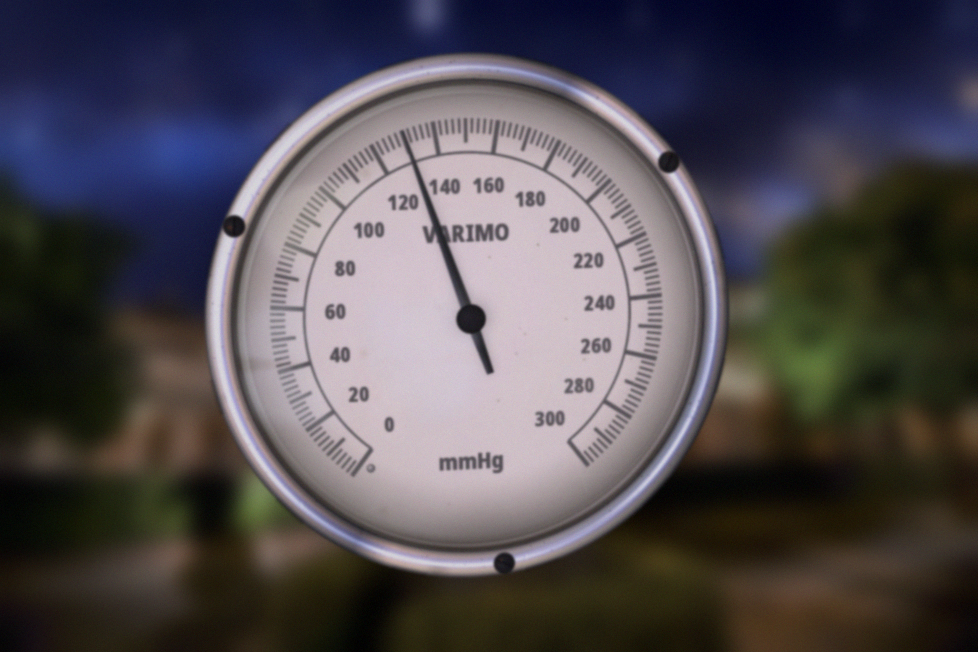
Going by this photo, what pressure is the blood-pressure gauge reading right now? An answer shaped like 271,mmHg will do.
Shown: 130,mmHg
